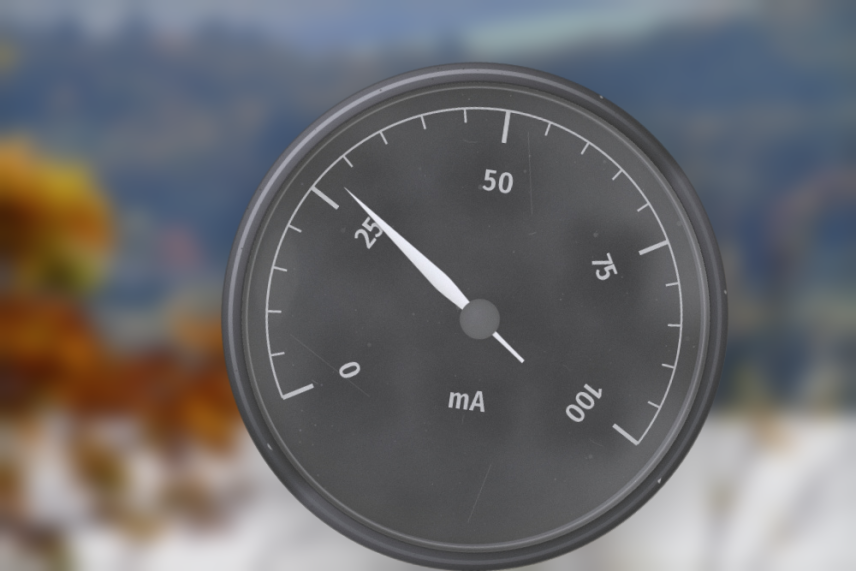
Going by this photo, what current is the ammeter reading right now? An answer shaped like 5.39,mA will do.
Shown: 27.5,mA
